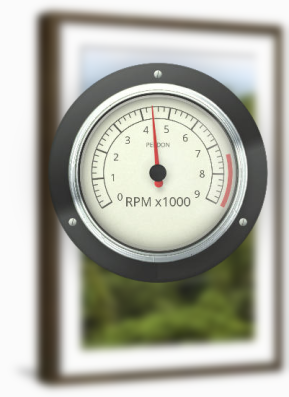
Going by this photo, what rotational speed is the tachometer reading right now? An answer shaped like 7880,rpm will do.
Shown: 4400,rpm
